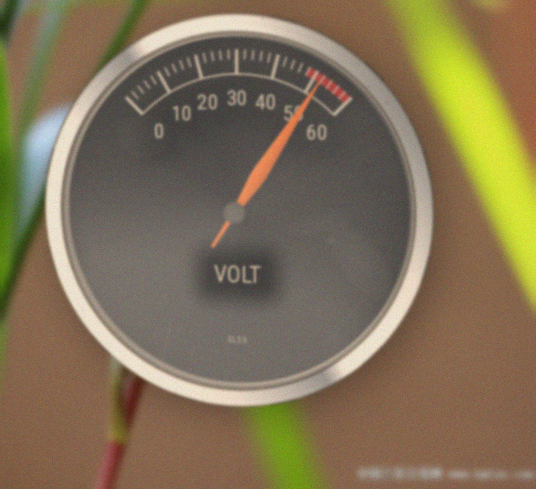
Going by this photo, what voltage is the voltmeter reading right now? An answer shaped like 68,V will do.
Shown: 52,V
